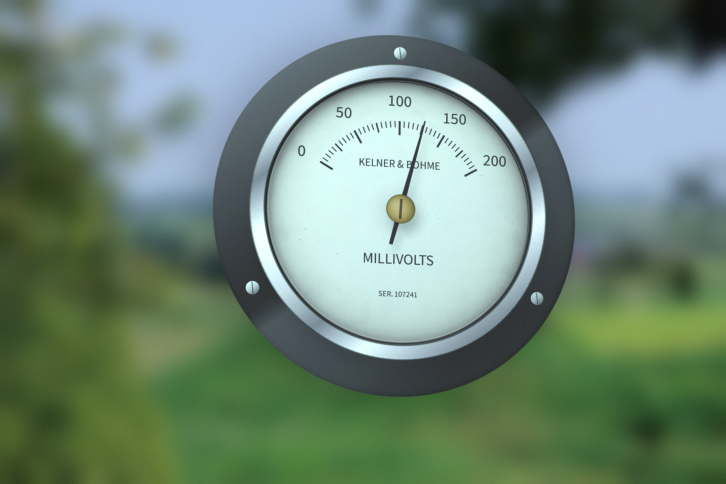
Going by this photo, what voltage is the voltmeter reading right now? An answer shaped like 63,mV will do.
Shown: 125,mV
